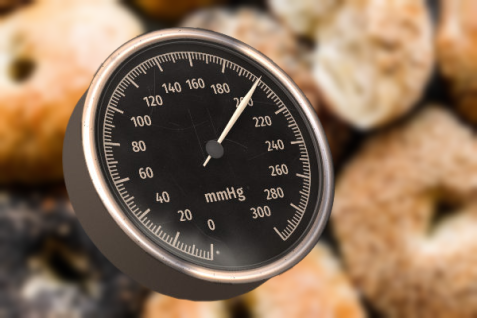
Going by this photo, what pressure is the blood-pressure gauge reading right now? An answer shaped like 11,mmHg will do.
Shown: 200,mmHg
